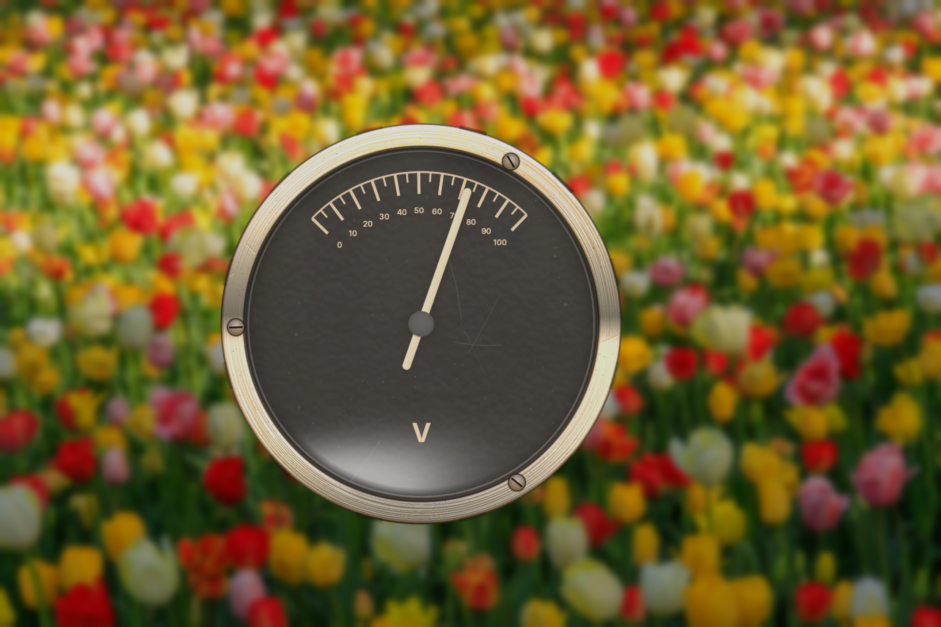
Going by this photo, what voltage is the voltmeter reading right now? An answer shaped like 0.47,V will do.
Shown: 72.5,V
